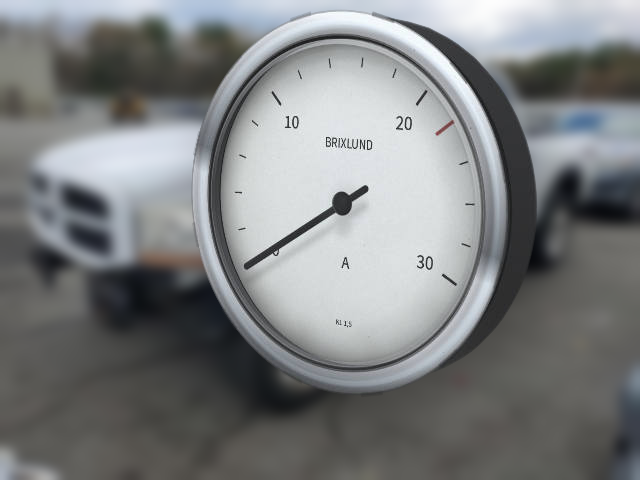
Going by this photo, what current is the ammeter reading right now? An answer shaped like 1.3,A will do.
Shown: 0,A
